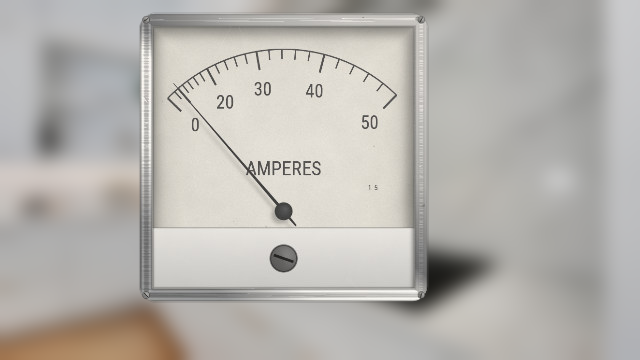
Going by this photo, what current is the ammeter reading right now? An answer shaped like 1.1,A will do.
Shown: 10,A
